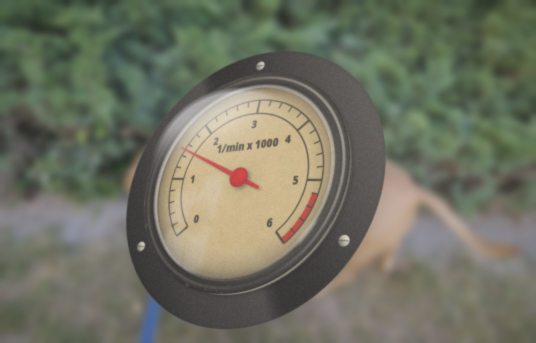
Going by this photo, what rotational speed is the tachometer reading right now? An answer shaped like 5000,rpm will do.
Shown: 1500,rpm
